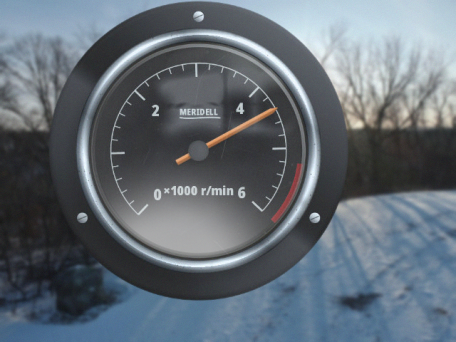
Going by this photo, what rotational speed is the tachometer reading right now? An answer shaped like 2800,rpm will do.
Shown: 4400,rpm
